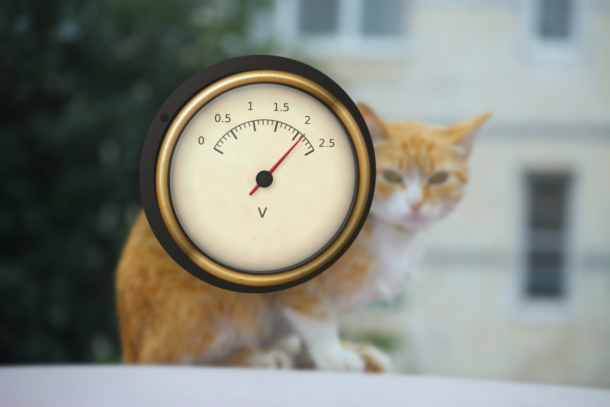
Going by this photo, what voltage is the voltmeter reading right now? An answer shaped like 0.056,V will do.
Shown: 2.1,V
